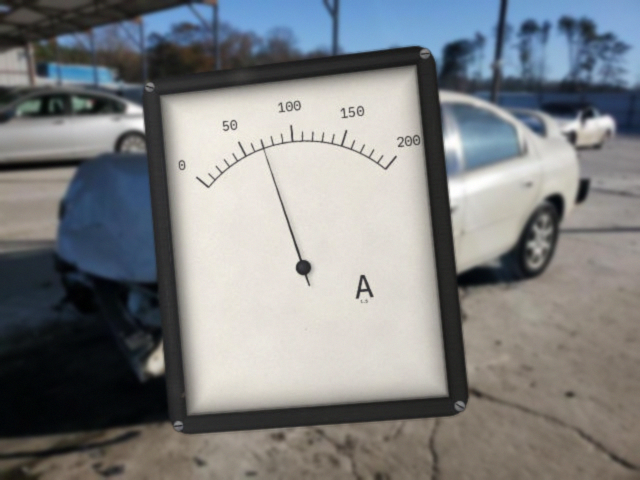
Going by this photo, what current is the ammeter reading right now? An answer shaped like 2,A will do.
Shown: 70,A
